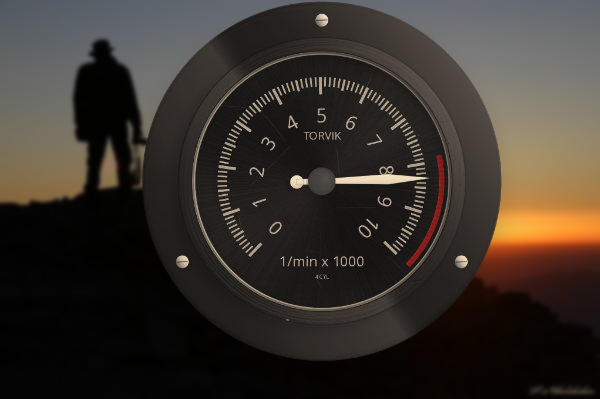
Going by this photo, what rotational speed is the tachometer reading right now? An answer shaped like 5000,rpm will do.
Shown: 8300,rpm
